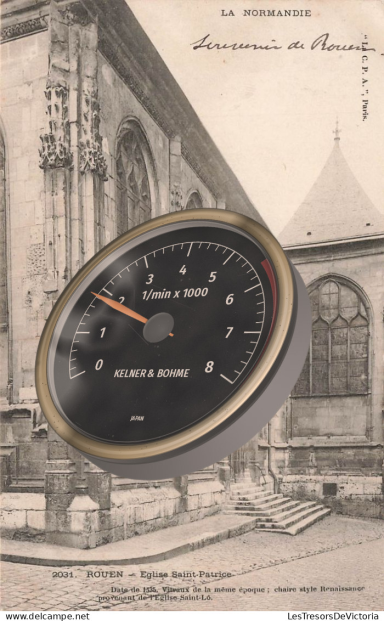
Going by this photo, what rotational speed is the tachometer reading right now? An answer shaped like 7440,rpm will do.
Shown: 1800,rpm
